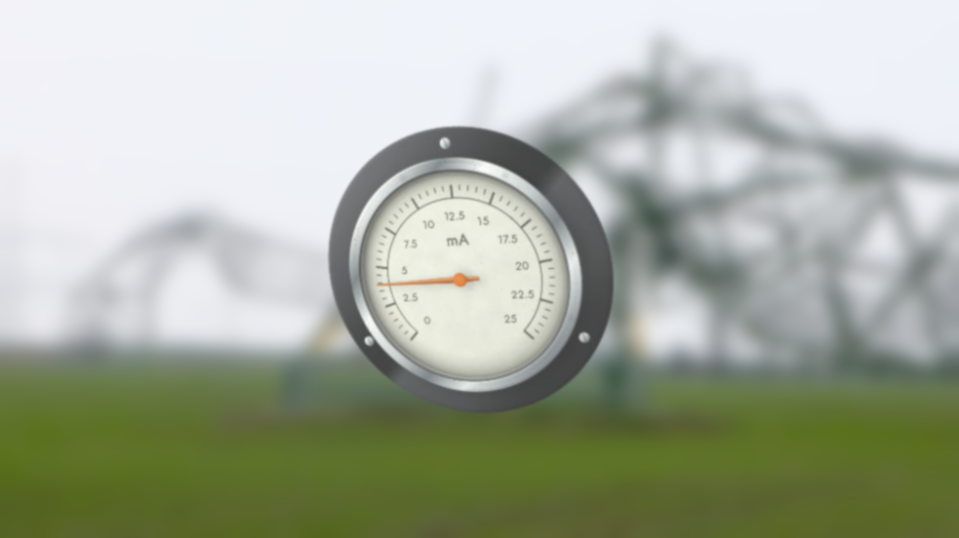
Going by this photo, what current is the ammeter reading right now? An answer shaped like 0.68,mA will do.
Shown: 4,mA
